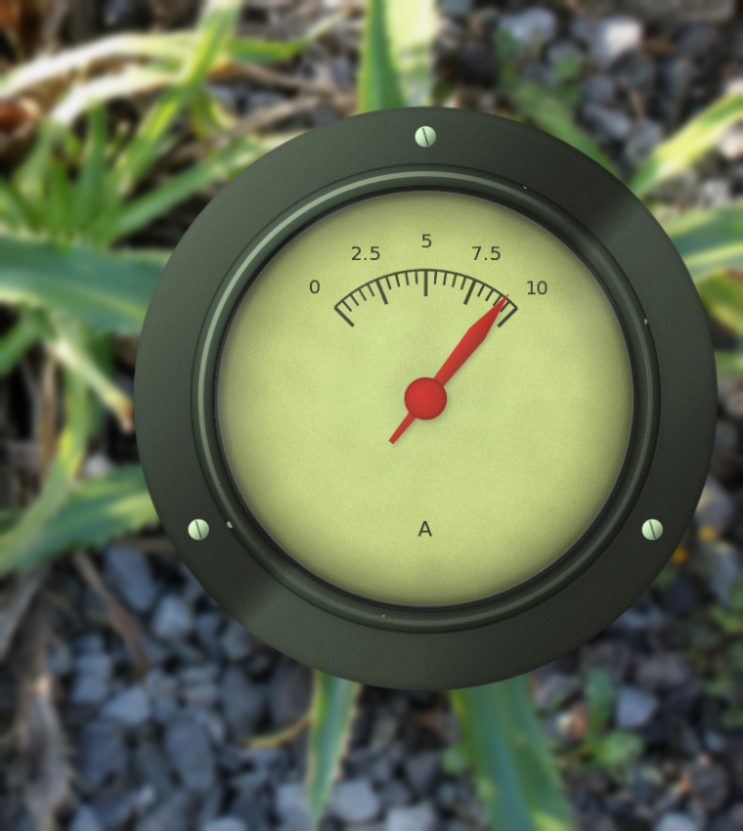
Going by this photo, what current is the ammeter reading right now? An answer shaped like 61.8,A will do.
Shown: 9.25,A
